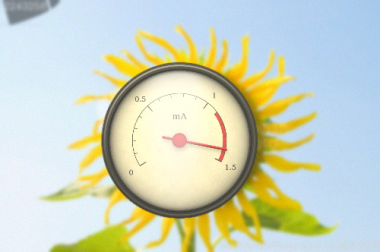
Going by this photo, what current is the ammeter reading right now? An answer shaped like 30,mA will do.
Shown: 1.4,mA
